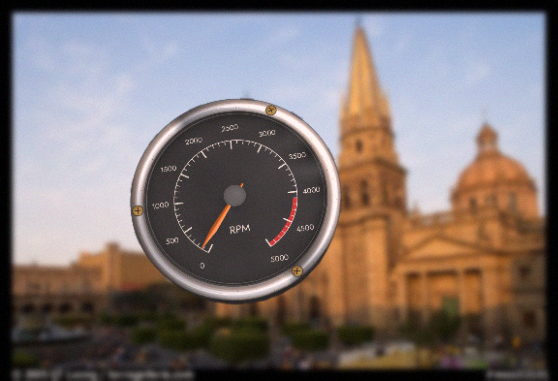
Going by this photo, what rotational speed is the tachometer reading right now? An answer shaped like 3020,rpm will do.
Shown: 100,rpm
